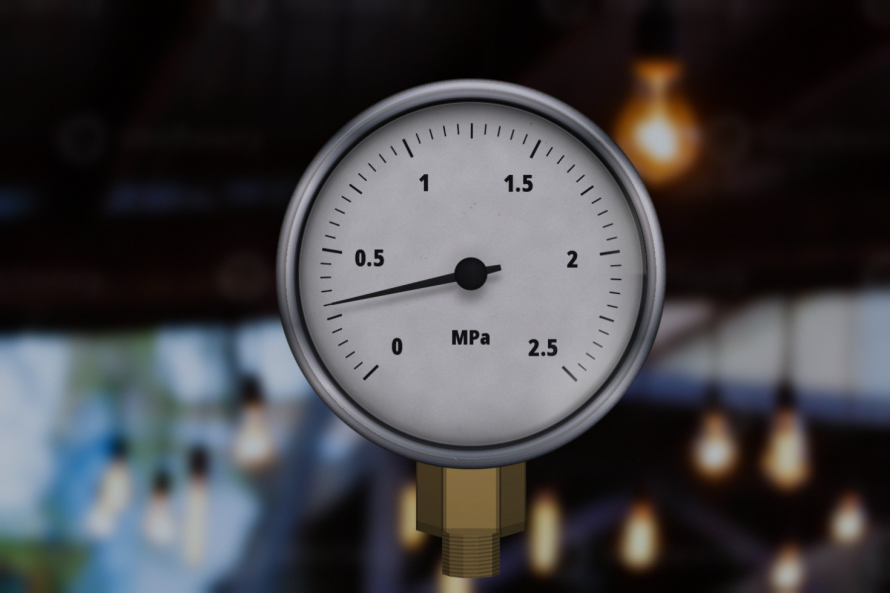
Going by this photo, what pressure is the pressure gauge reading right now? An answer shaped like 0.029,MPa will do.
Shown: 0.3,MPa
